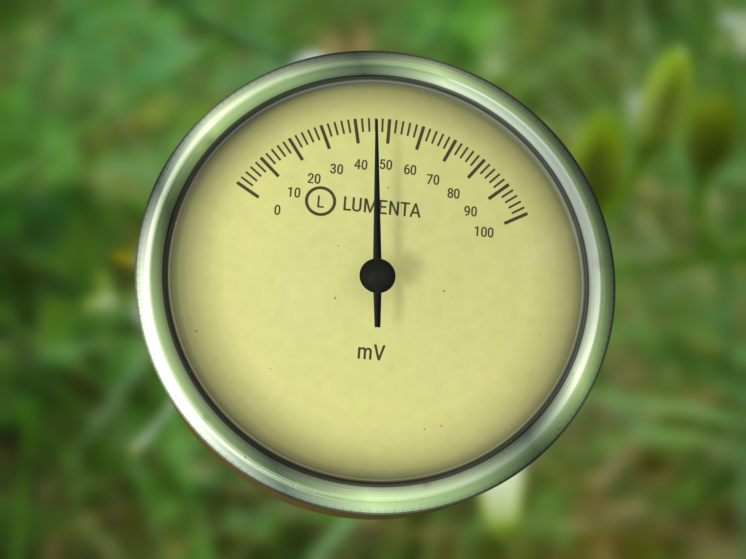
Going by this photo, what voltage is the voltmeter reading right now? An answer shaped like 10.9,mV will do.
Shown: 46,mV
